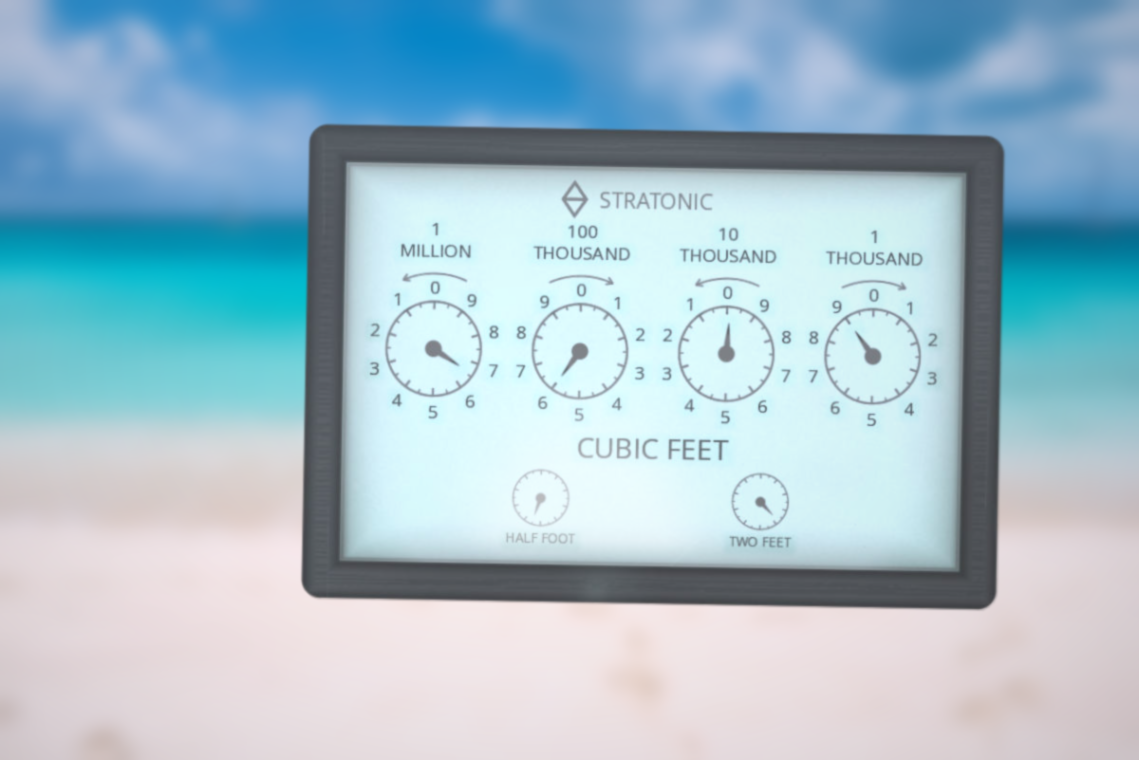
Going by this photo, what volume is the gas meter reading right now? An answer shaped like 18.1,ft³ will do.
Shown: 659900,ft³
